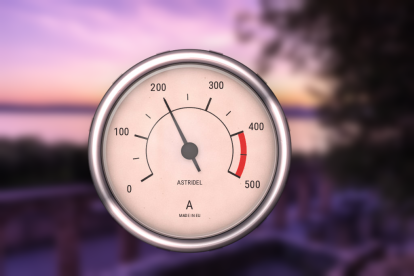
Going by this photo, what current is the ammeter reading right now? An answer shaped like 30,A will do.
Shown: 200,A
